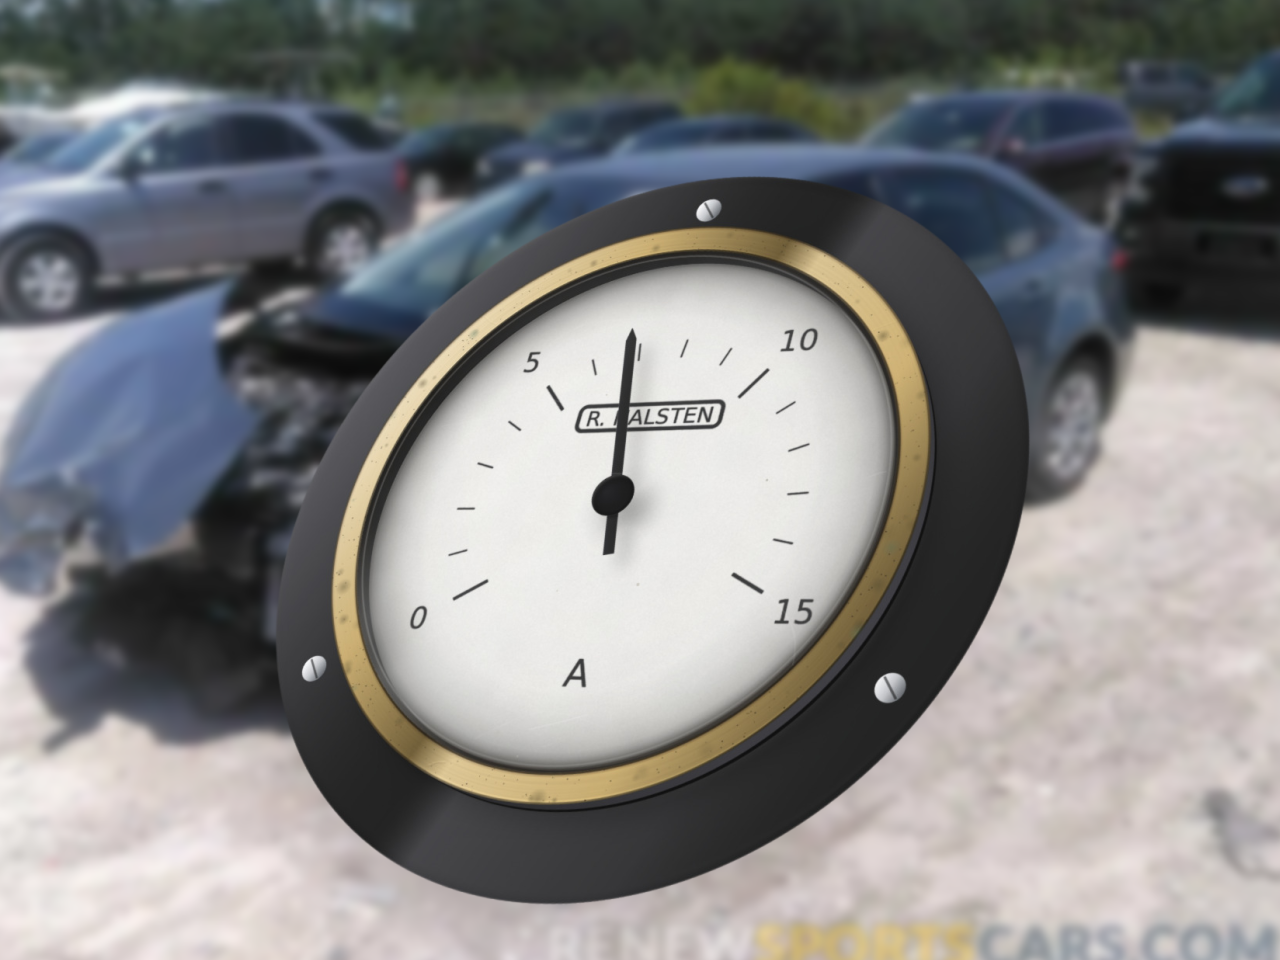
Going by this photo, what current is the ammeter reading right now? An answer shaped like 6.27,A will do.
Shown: 7,A
